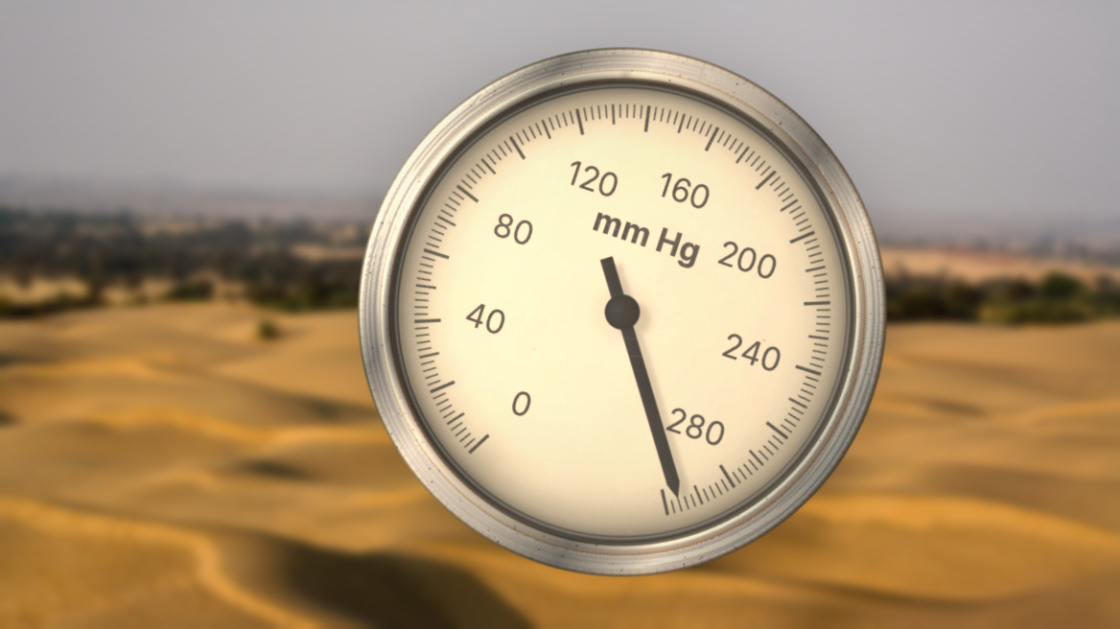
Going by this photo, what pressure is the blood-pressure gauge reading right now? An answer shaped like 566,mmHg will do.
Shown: 296,mmHg
